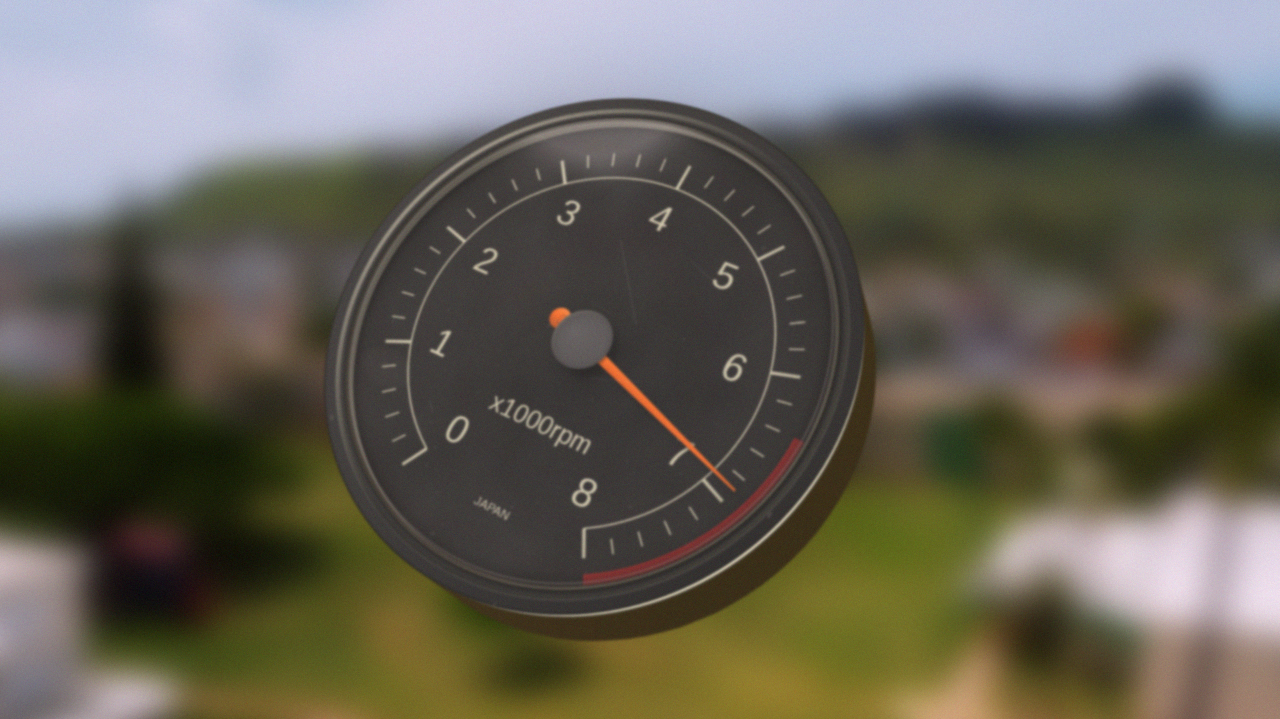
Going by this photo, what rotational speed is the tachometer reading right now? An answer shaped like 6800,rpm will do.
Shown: 6900,rpm
